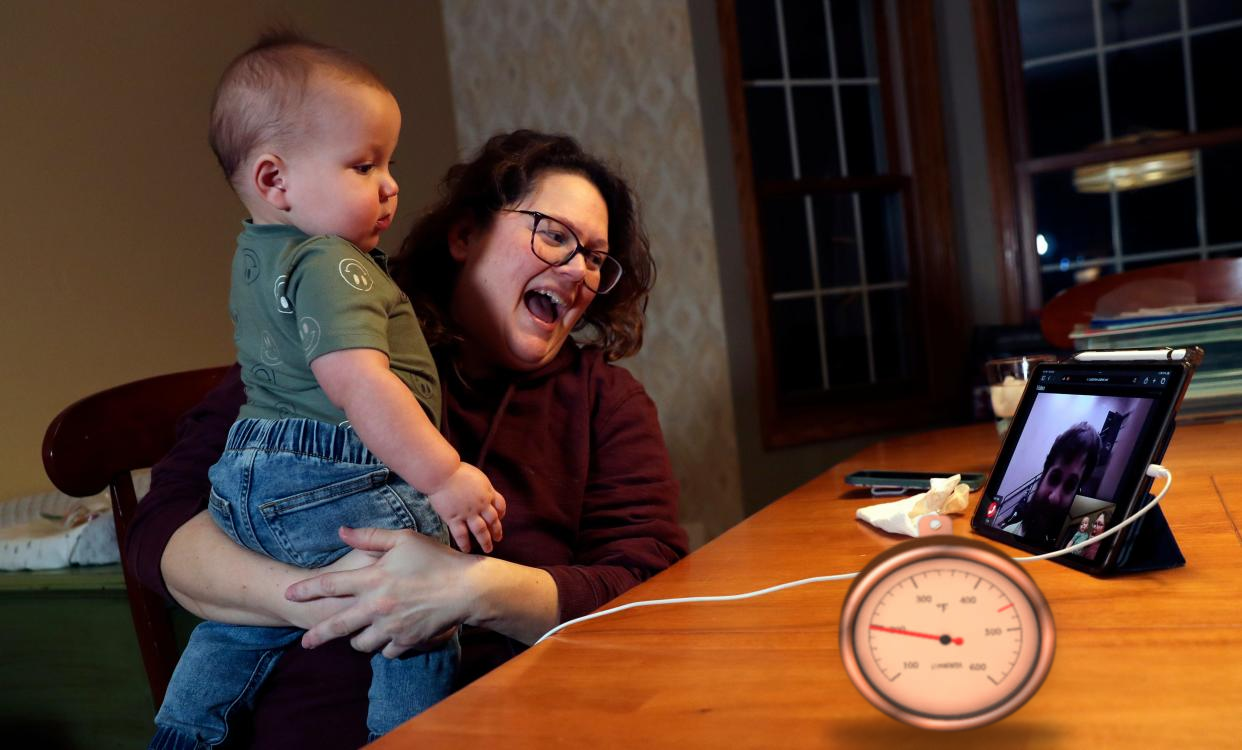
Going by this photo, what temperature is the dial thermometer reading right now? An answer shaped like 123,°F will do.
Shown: 200,°F
